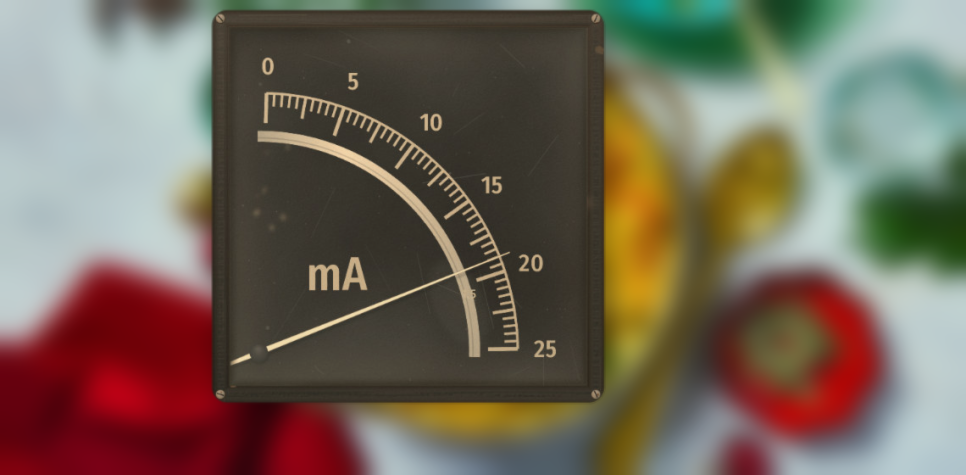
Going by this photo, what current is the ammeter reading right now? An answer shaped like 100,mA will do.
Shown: 19,mA
